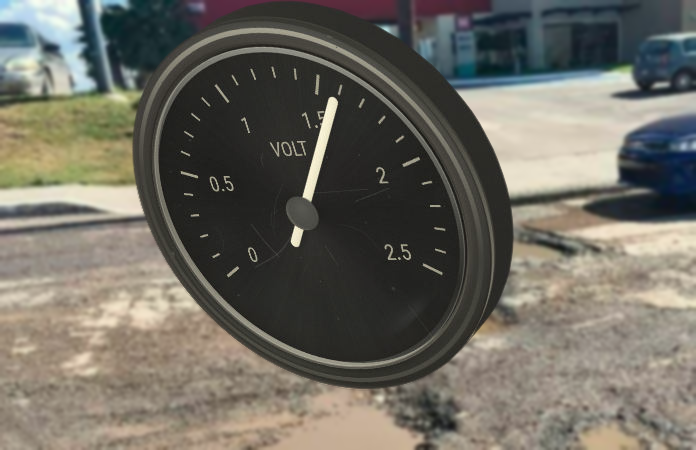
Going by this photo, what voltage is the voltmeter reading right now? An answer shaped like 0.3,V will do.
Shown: 1.6,V
